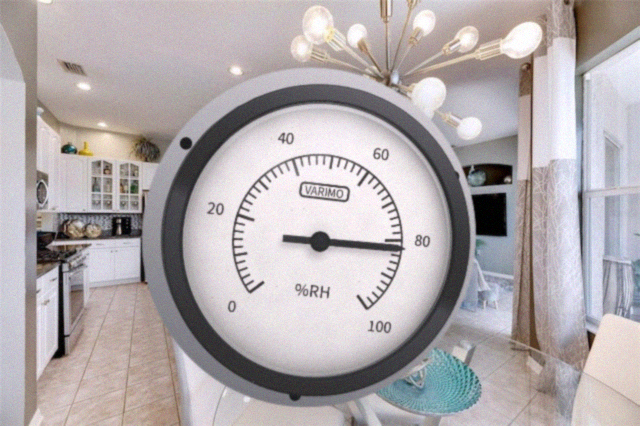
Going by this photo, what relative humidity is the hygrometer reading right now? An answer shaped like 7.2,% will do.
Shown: 82,%
